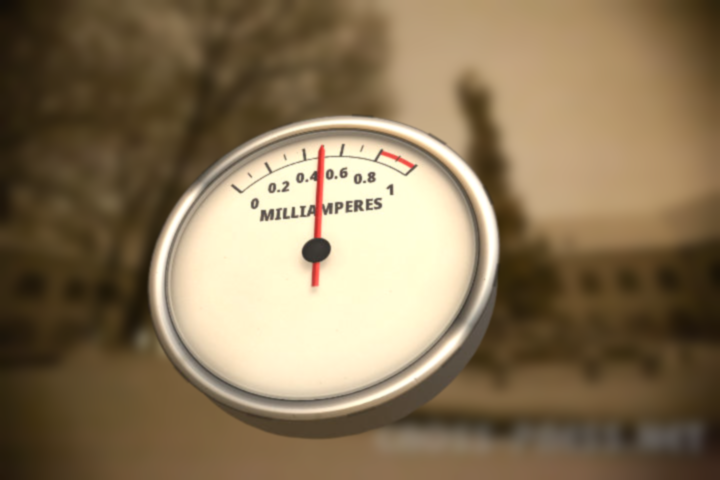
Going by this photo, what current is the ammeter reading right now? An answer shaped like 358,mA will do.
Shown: 0.5,mA
